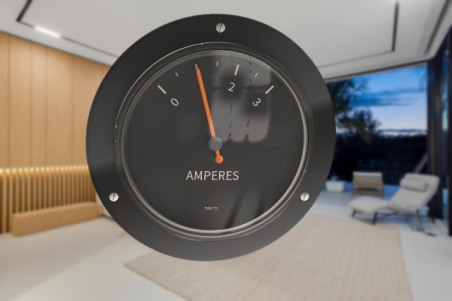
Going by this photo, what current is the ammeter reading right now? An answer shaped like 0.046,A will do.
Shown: 1,A
